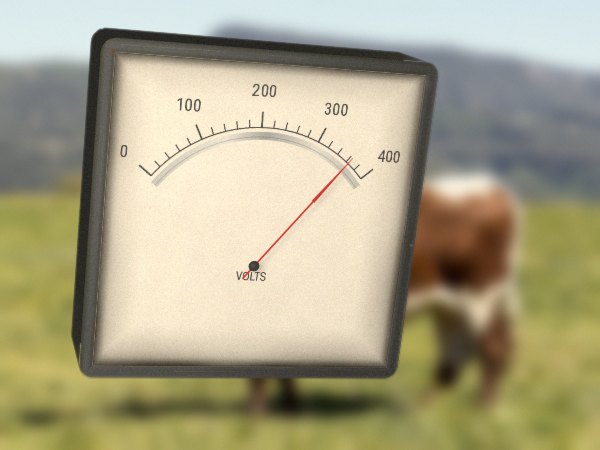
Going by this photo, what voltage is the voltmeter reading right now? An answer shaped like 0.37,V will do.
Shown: 360,V
